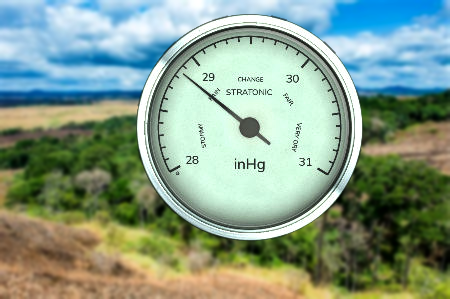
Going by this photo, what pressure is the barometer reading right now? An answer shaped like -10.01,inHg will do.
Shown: 28.85,inHg
